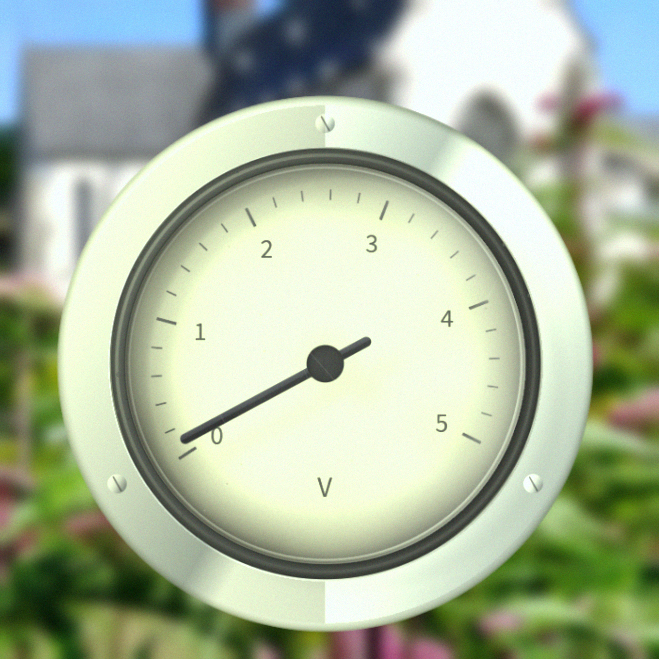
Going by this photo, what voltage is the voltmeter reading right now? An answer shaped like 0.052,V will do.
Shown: 0.1,V
